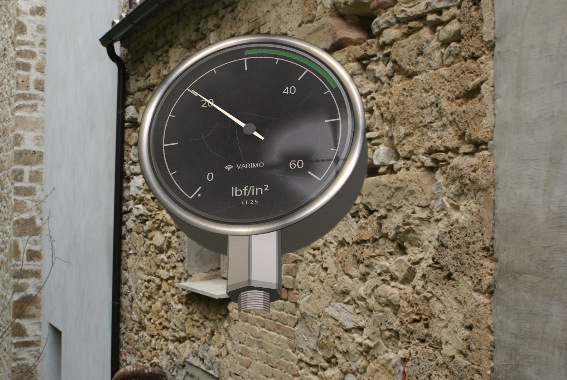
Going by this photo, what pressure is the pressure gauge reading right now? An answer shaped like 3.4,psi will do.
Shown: 20,psi
